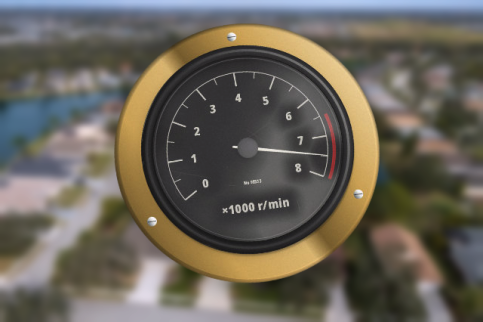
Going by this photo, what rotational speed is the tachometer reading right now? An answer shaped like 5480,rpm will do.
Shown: 7500,rpm
